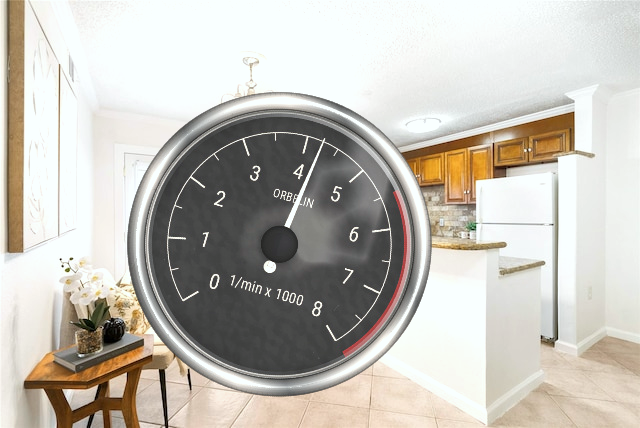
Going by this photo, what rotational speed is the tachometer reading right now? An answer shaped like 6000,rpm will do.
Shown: 4250,rpm
